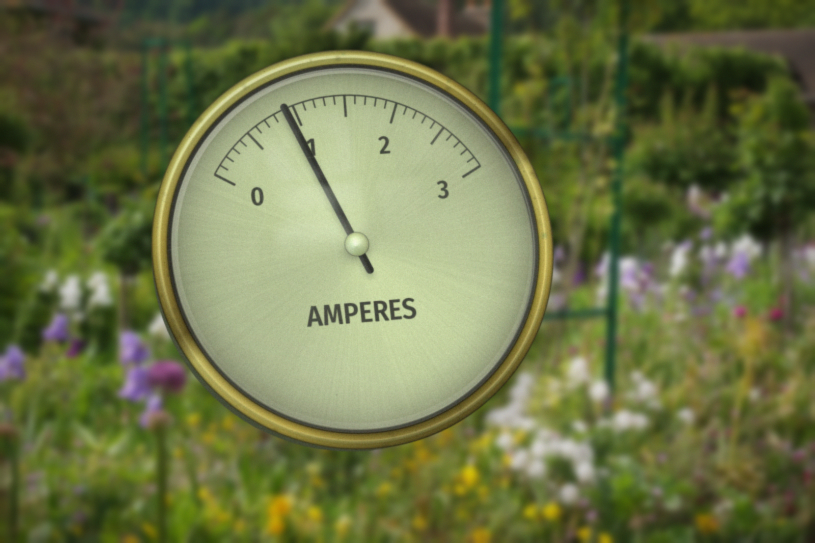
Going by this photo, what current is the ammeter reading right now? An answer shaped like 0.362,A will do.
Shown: 0.9,A
